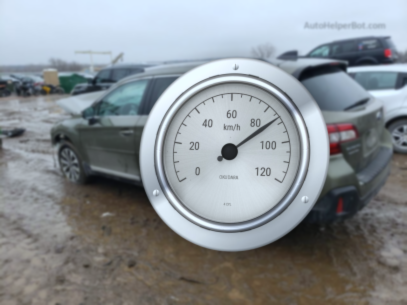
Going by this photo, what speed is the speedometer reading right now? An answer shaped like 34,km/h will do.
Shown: 87.5,km/h
